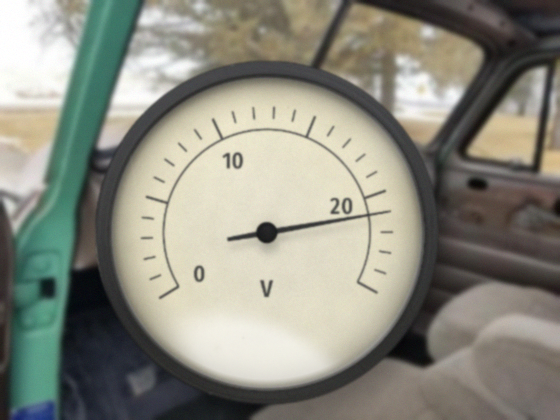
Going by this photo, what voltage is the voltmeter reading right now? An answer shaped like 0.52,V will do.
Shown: 21,V
